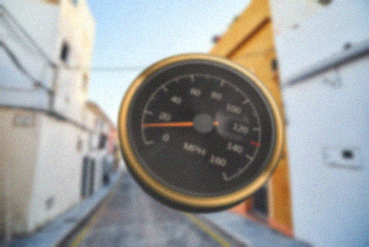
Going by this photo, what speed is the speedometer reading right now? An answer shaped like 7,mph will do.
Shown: 10,mph
